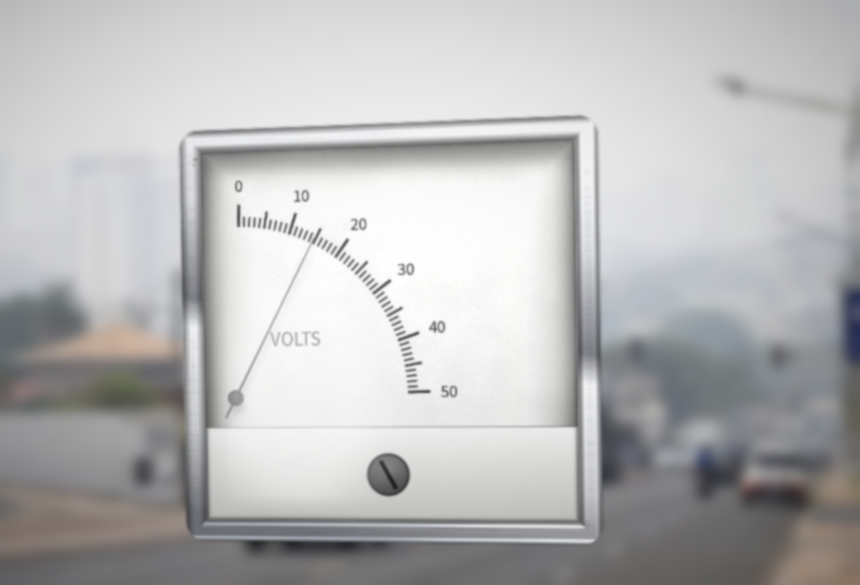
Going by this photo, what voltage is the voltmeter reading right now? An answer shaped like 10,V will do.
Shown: 15,V
